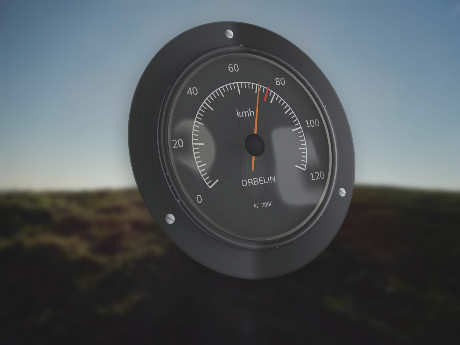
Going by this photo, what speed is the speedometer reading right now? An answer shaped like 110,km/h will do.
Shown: 70,km/h
